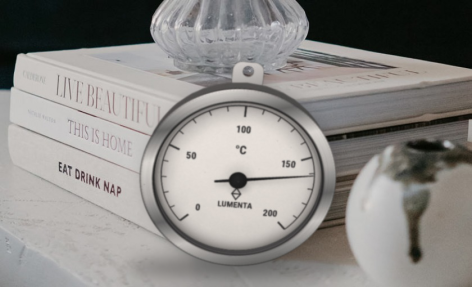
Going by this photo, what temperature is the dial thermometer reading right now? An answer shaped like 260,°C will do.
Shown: 160,°C
